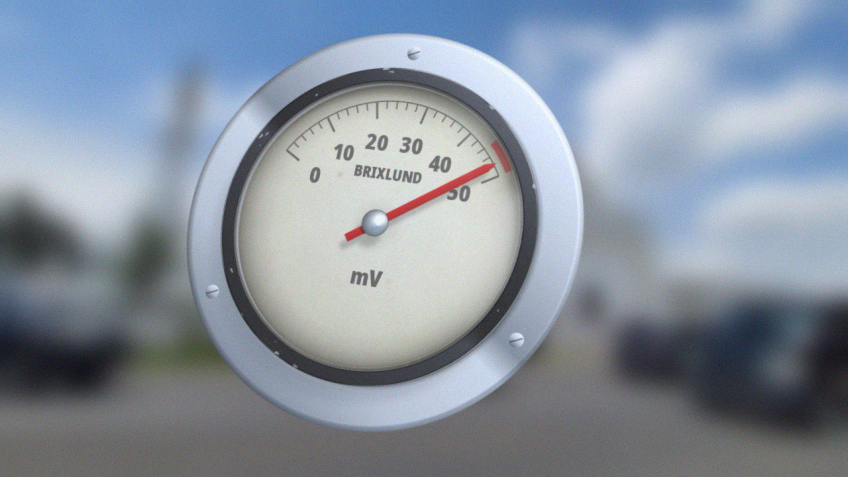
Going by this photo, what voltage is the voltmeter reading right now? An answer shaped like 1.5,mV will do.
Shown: 48,mV
